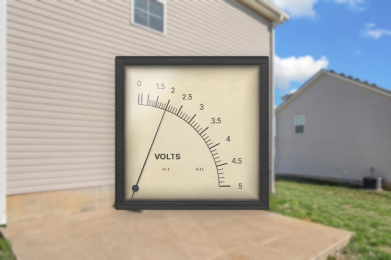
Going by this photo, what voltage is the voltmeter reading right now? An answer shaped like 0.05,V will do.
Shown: 2,V
